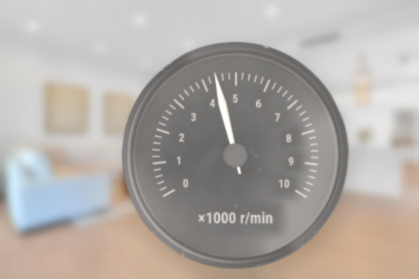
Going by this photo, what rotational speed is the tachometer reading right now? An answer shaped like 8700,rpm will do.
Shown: 4400,rpm
